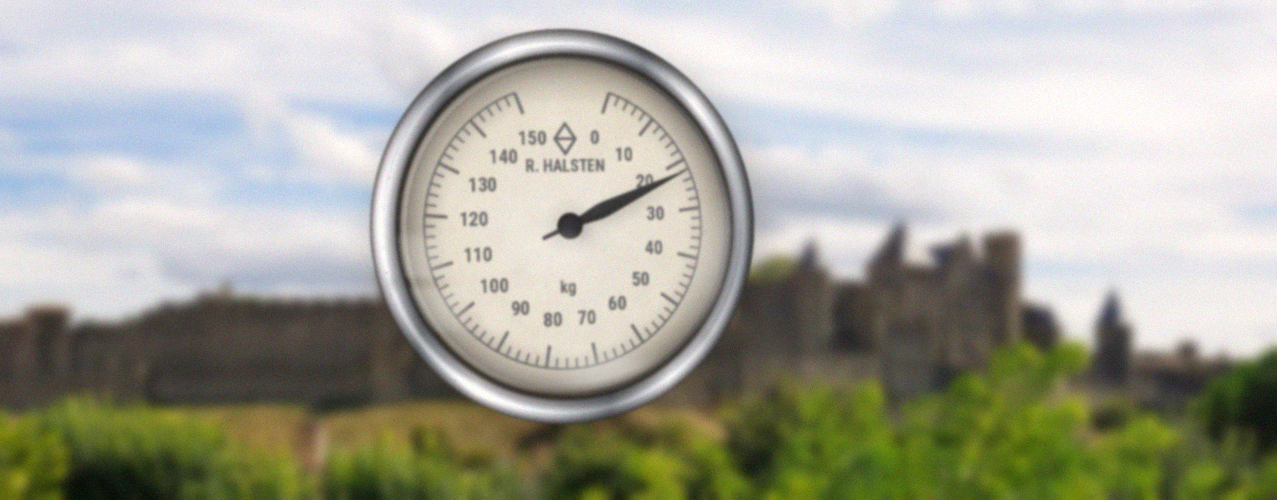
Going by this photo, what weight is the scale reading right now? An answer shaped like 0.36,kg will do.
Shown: 22,kg
